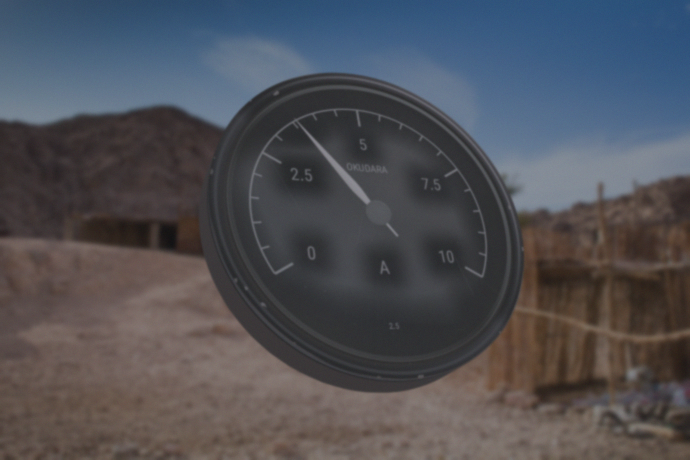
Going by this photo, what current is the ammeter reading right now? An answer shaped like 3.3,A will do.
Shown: 3.5,A
